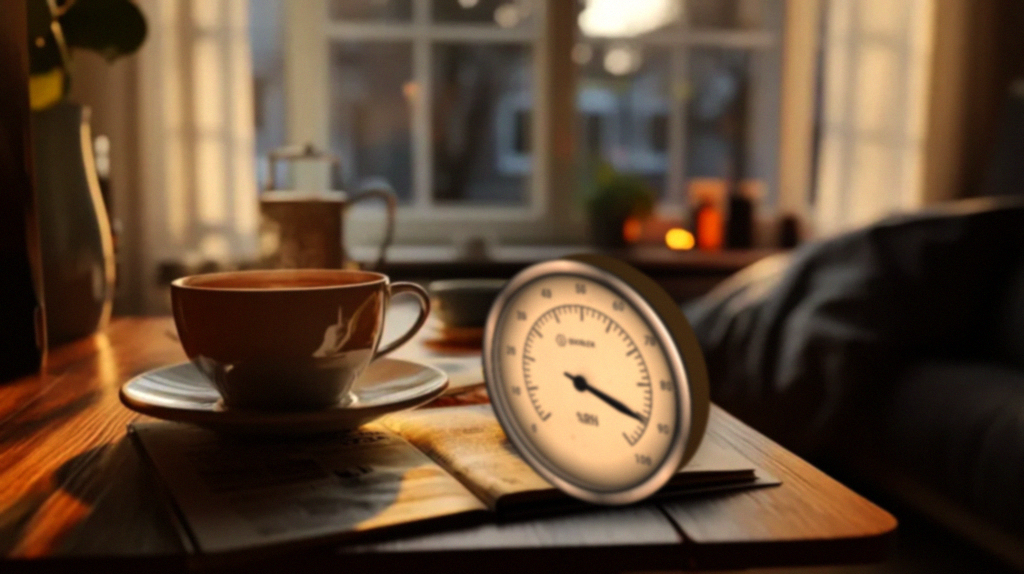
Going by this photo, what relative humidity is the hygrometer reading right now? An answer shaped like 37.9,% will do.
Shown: 90,%
